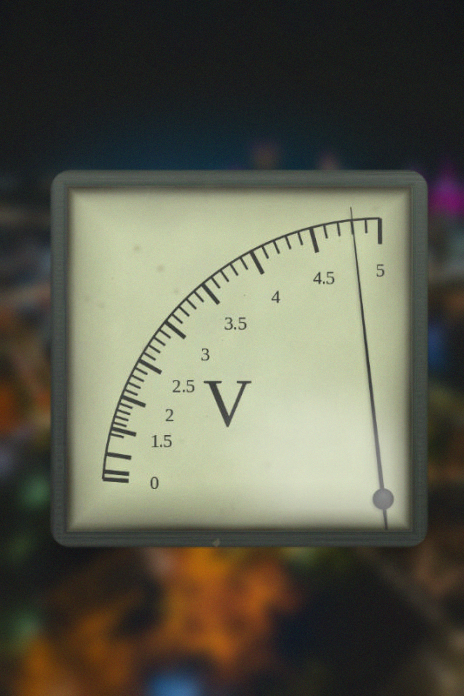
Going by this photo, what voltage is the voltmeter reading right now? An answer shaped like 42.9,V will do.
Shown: 4.8,V
